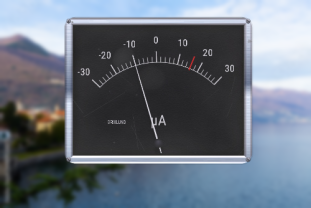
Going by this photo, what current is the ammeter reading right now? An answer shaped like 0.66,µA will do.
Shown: -10,µA
